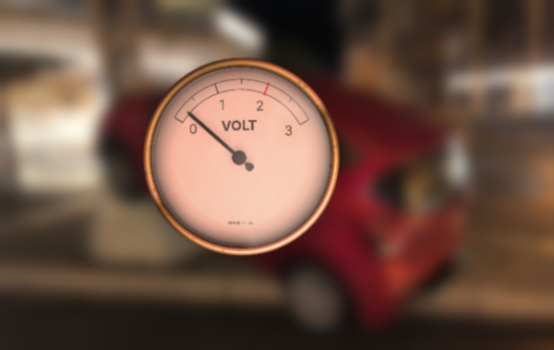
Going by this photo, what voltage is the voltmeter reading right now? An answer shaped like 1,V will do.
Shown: 0.25,V
